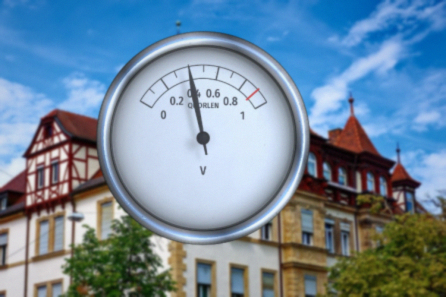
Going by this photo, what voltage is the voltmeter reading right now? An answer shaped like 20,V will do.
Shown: 0.4,V
